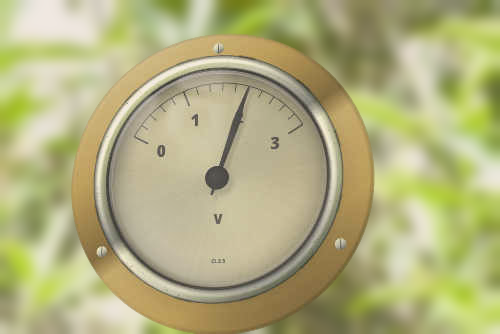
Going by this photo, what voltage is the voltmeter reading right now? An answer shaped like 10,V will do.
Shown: 2,V
